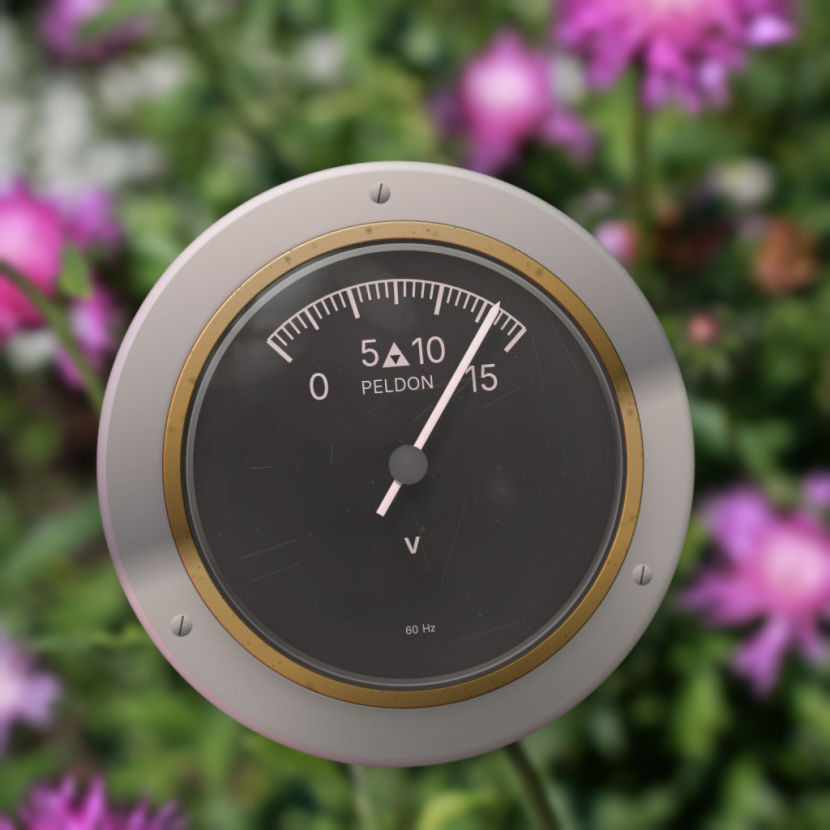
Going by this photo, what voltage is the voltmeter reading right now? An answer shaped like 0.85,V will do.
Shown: 13,V
